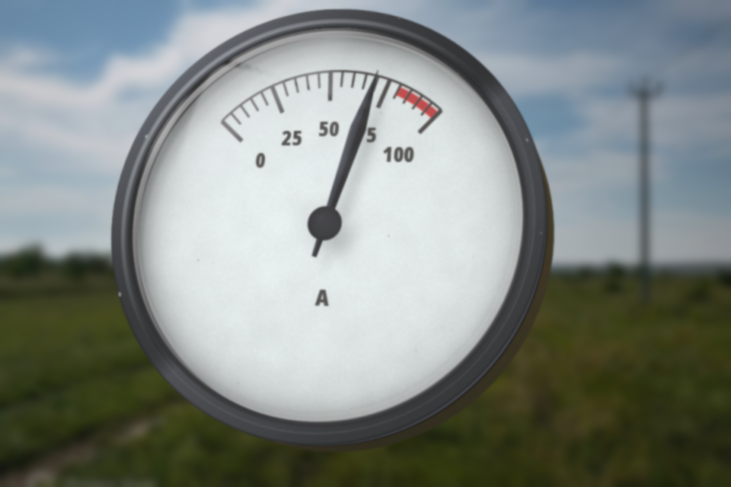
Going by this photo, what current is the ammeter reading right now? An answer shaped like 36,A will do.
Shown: 70,A
